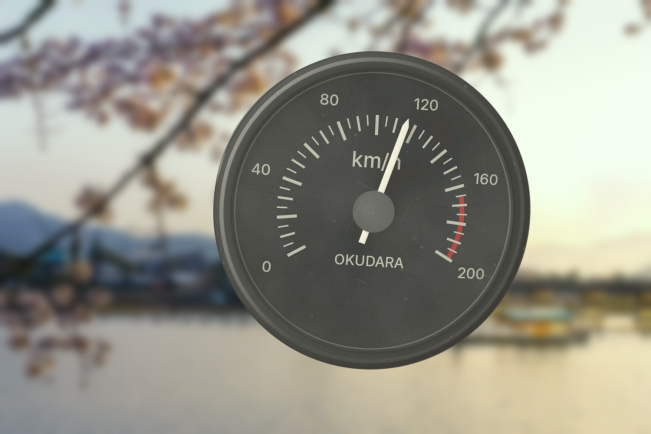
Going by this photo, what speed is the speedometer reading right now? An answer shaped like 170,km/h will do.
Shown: 115,km/h
